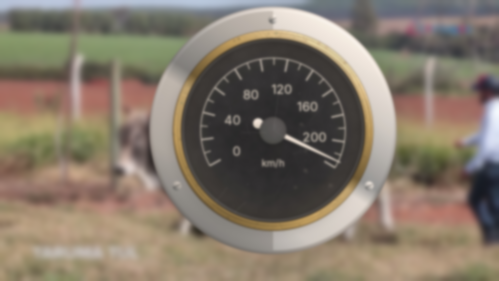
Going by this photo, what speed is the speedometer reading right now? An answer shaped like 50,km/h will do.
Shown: 215,km/h
